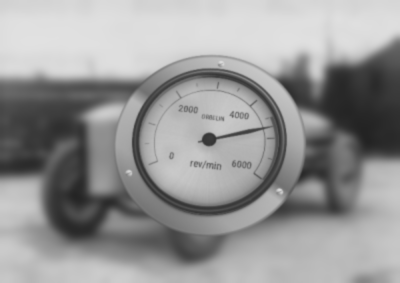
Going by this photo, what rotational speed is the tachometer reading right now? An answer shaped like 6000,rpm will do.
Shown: 4750,rpm
